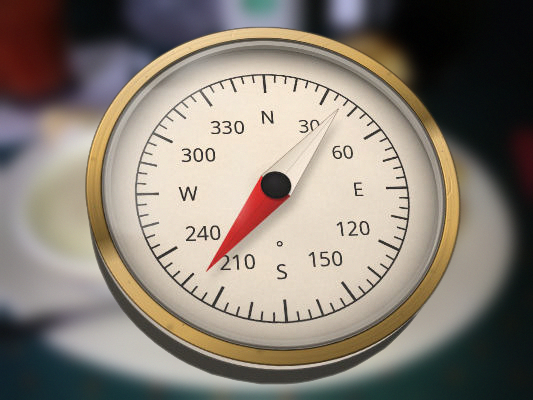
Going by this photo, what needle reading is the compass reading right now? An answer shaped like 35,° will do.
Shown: 220,°
